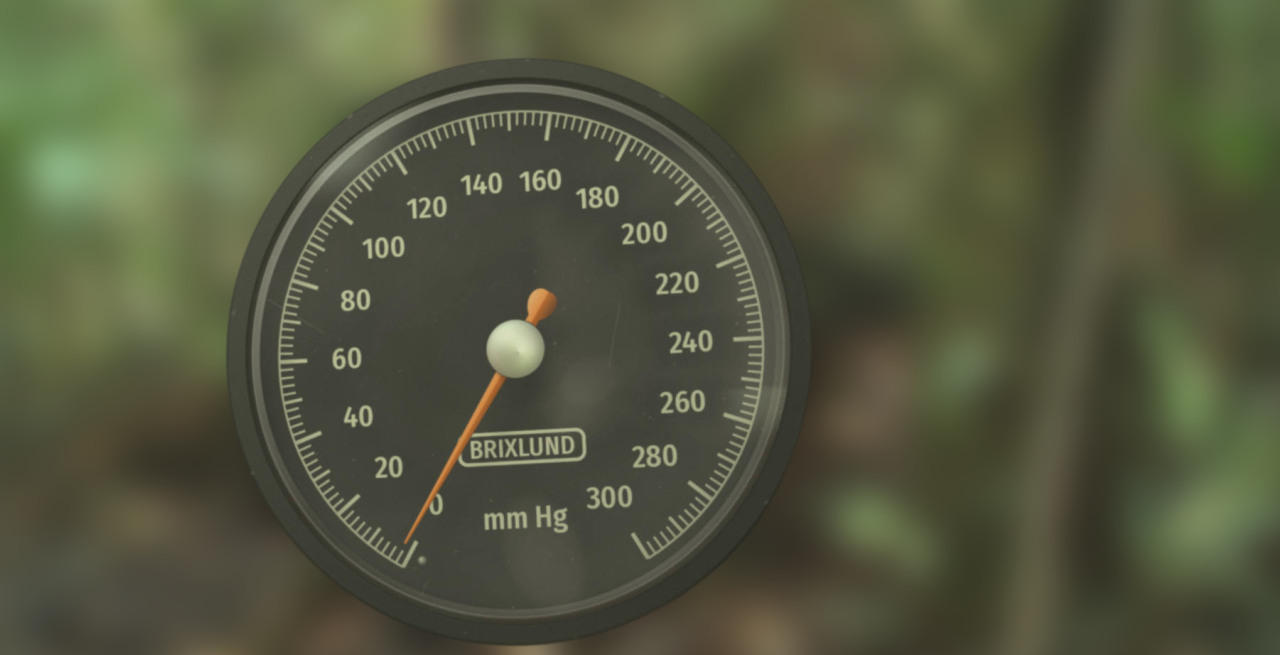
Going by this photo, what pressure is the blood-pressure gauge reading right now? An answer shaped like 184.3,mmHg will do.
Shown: 2,mmHg
